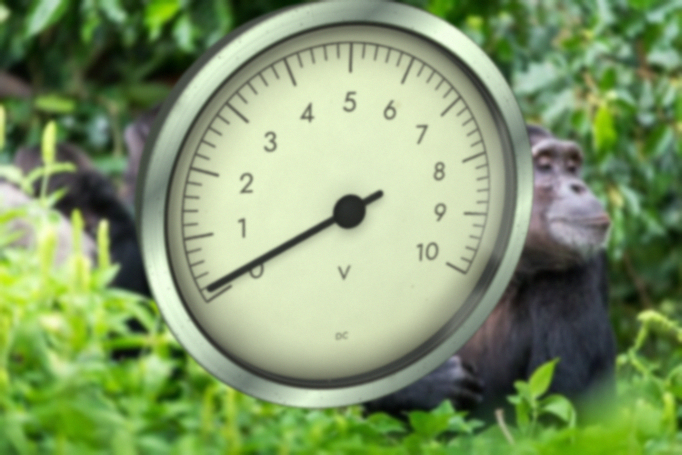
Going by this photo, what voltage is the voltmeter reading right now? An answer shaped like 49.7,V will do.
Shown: 0.2,V
